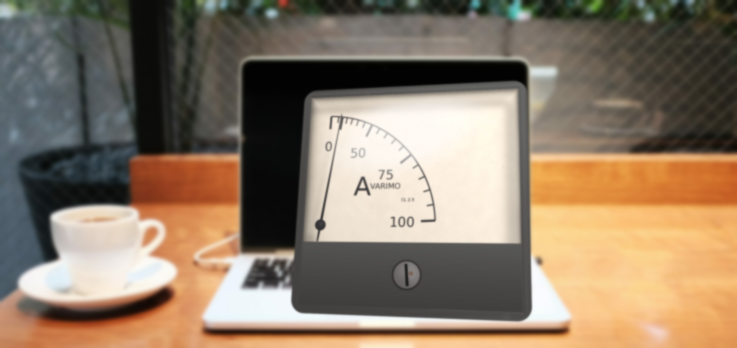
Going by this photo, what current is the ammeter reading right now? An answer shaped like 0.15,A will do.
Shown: 25,A
